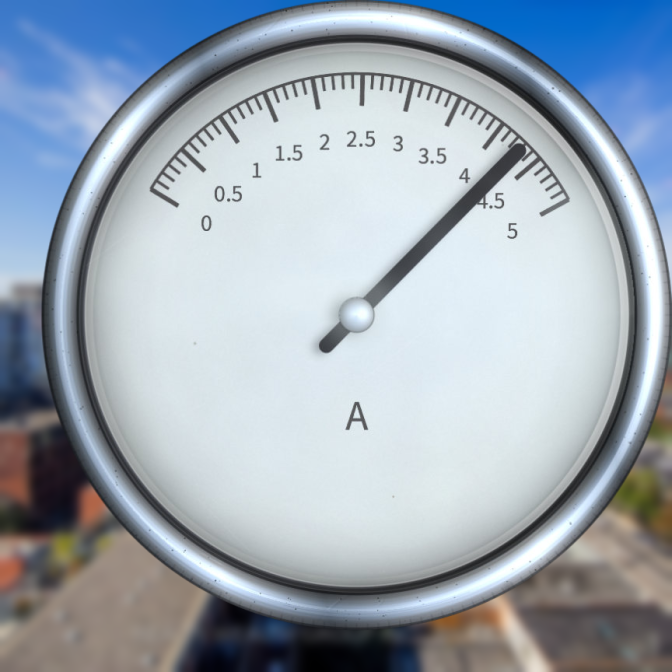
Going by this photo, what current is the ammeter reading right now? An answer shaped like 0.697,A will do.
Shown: 4.3,A
